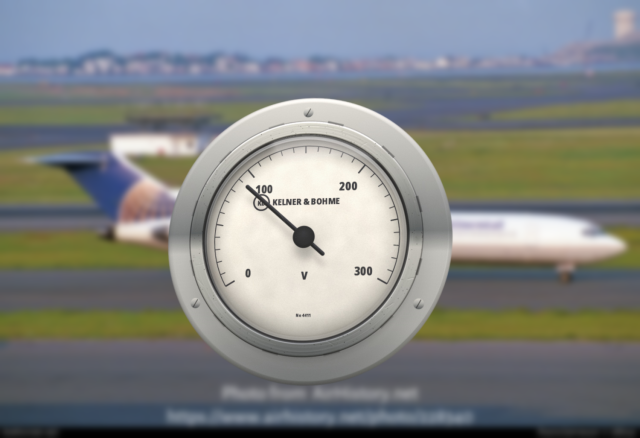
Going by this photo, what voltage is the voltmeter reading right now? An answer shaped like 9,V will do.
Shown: 90,V
